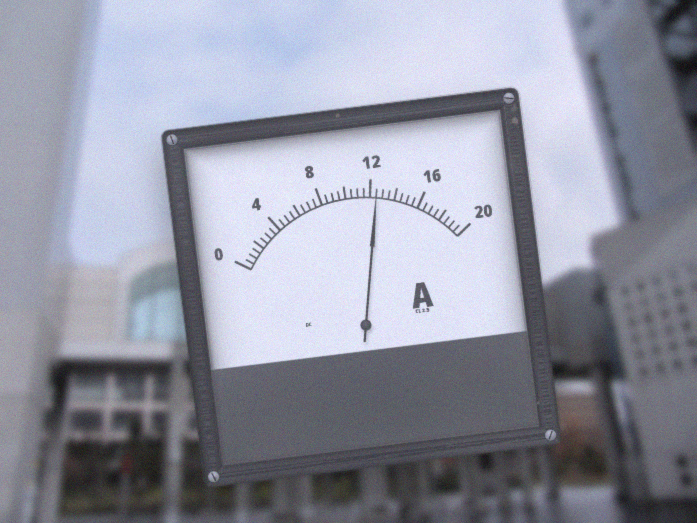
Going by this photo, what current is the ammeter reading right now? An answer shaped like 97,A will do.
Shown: 12.5,A
